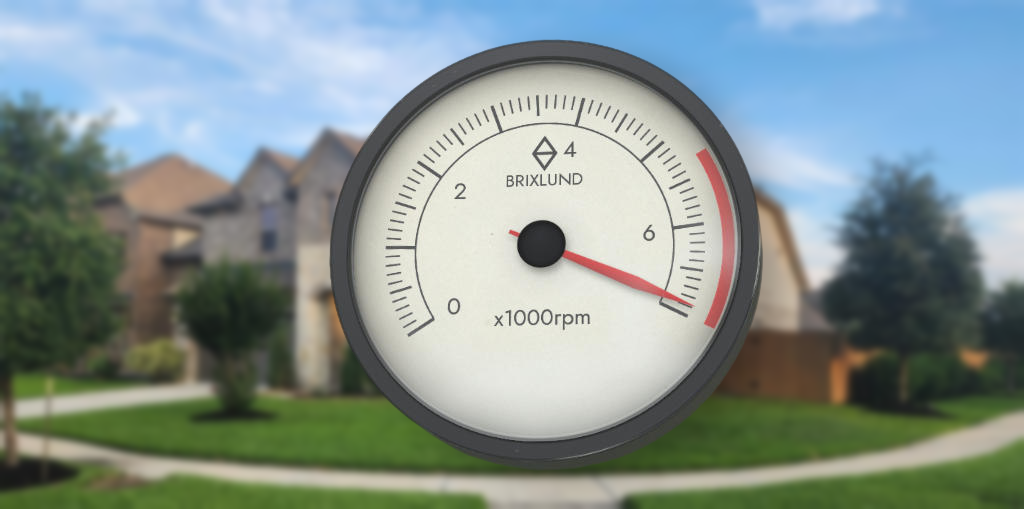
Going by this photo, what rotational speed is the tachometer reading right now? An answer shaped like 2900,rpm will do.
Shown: 6900,rpm
